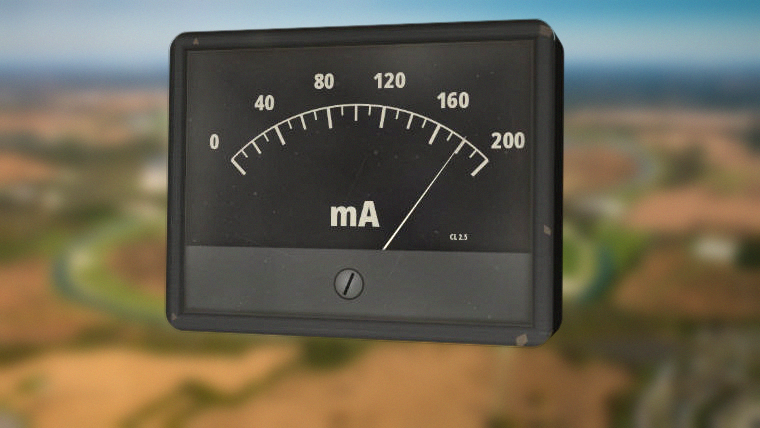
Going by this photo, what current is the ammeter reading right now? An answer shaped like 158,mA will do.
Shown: 180,mA
